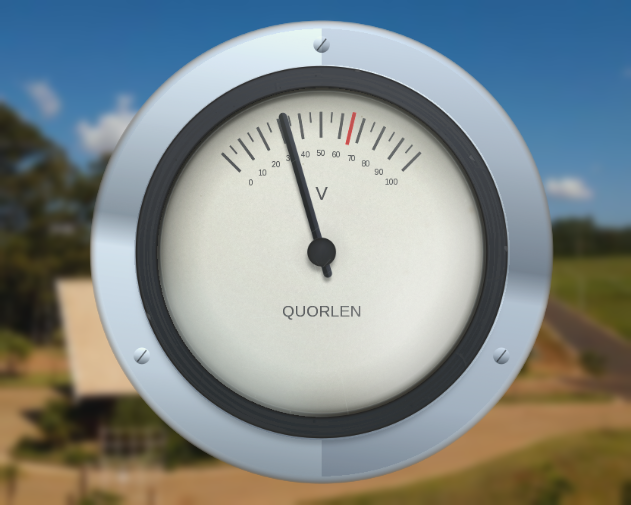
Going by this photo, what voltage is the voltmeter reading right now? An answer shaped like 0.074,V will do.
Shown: 32.5,V
